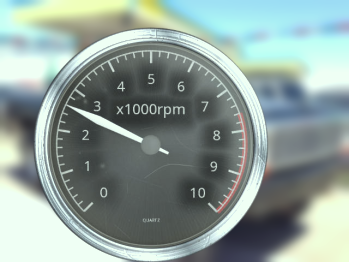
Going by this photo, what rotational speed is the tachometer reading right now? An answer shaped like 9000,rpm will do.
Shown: 2600,rpm
